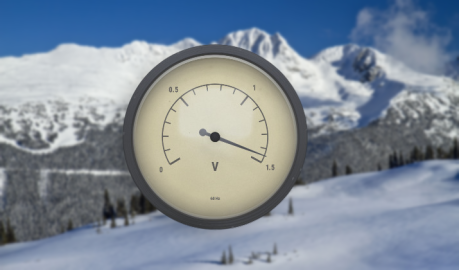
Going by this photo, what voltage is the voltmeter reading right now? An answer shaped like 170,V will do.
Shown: 1.45,V
